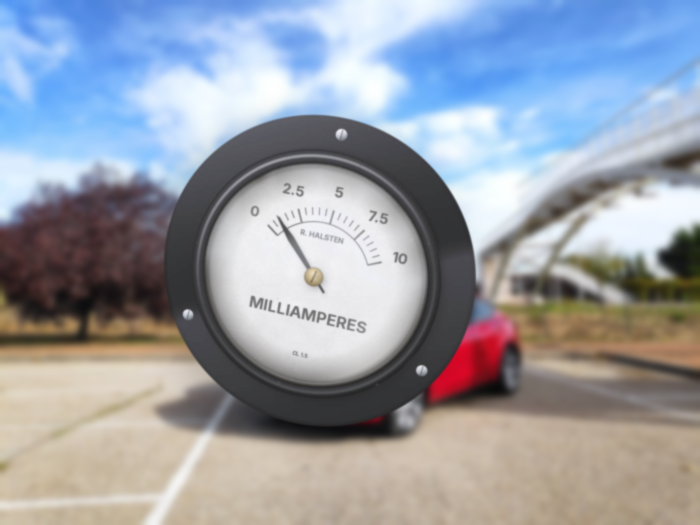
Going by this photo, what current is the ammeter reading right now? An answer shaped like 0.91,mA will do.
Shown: 1,mA
